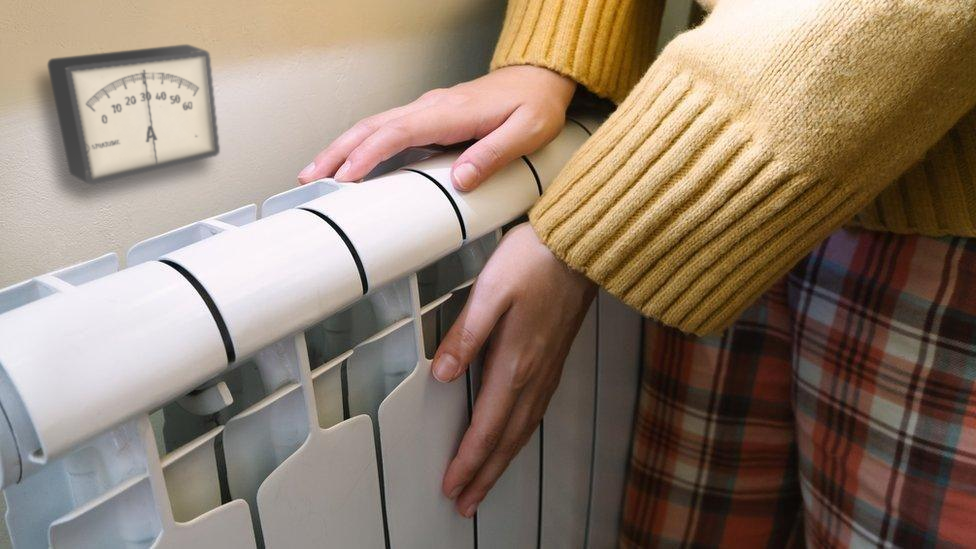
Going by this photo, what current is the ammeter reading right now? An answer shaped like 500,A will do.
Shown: 30,A
